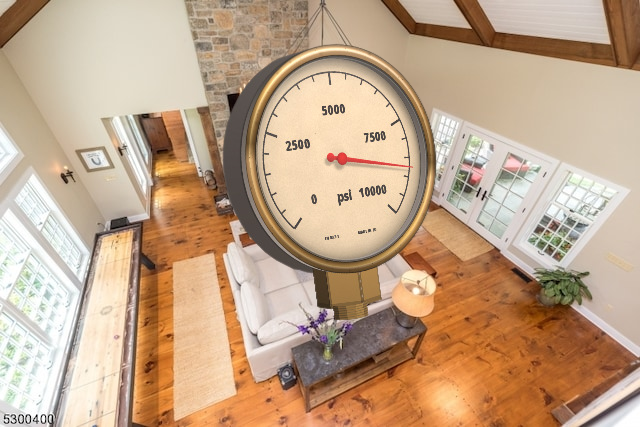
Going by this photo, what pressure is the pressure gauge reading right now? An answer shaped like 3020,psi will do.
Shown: 8750,psi
